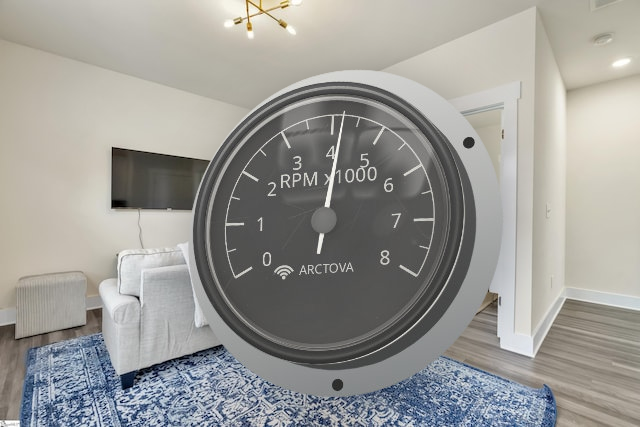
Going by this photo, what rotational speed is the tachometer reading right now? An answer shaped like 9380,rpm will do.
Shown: 4250,rpm
